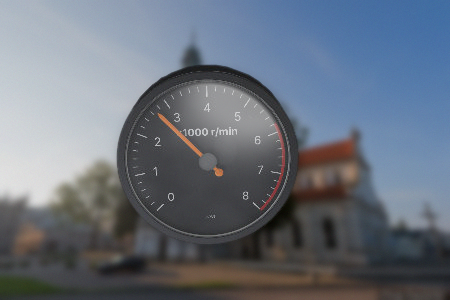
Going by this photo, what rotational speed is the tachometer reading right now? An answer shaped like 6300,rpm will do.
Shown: 2700,rpm
